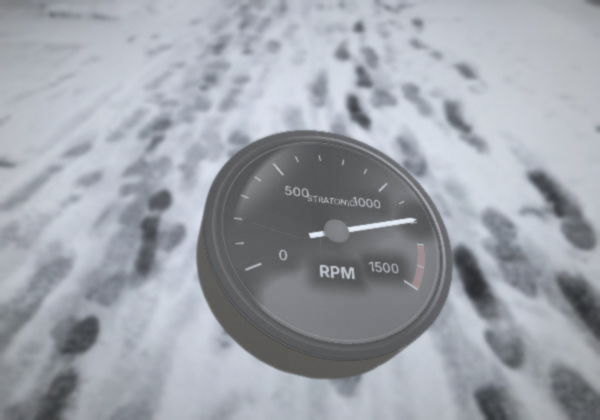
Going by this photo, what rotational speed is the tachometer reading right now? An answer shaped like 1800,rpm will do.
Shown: 1200,rpm
